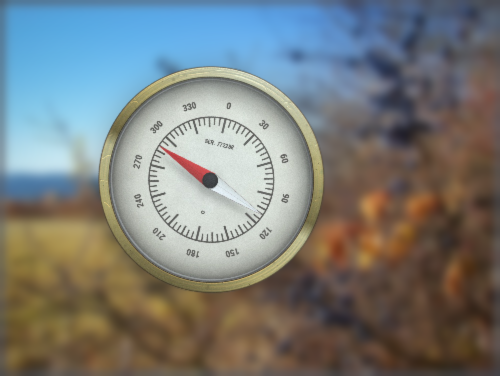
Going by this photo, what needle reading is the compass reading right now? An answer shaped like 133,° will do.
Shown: 290,°
